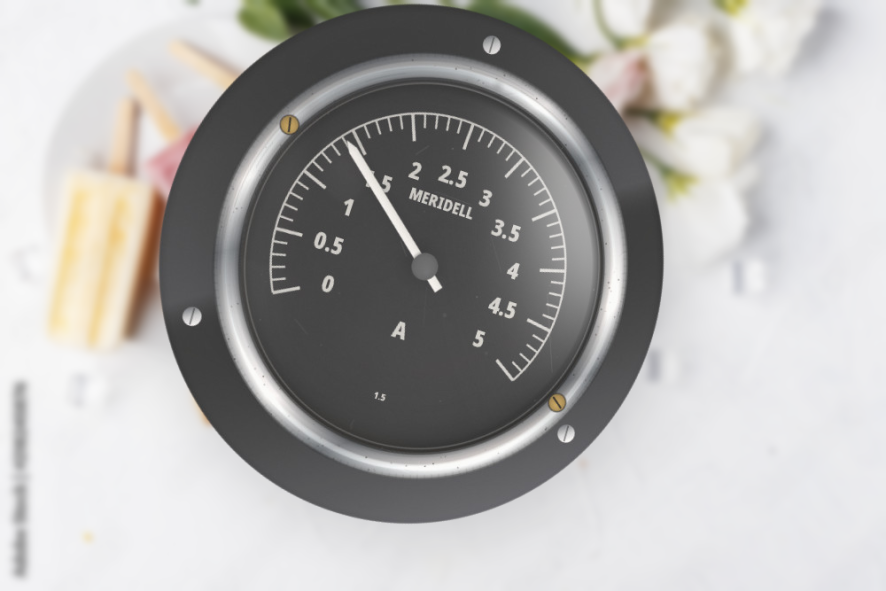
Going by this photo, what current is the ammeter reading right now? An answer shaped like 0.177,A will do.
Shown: 1.4,A
